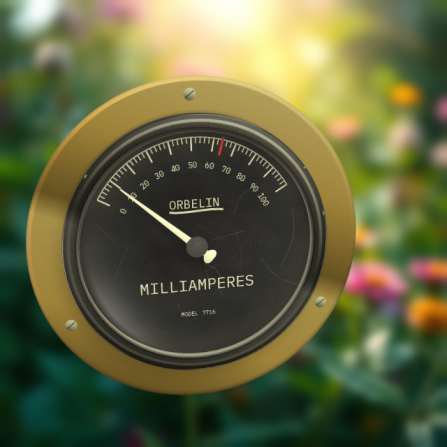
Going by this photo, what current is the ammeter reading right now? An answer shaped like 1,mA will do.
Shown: 10,mA
